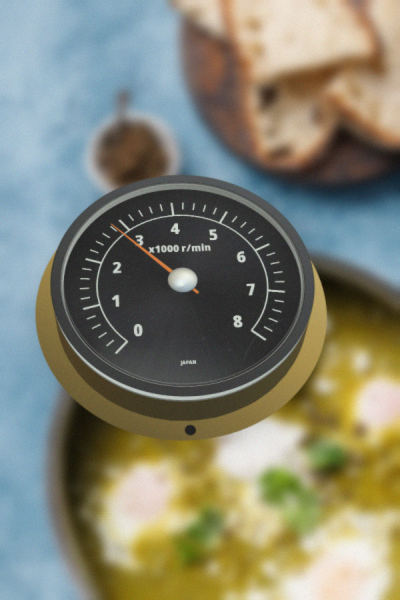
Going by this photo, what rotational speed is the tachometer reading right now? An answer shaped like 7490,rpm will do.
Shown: 2800,rpm
